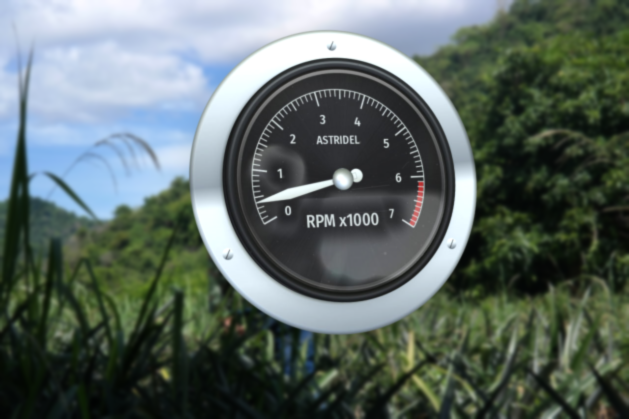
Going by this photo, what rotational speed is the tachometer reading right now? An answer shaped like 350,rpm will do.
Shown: 400,rpm
